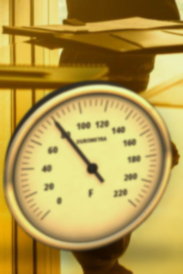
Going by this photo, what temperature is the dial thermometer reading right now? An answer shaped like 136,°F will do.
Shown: 80,°F
